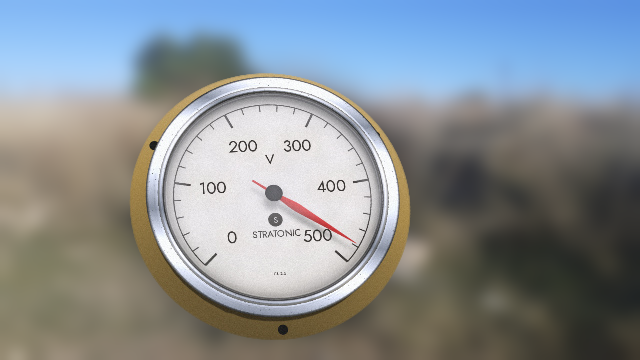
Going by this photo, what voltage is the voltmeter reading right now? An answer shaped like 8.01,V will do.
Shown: 480,V
